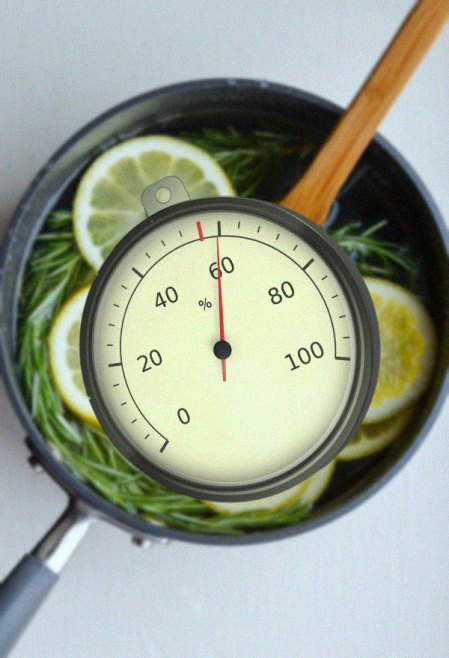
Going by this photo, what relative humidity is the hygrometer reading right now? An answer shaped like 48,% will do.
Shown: 60,%
